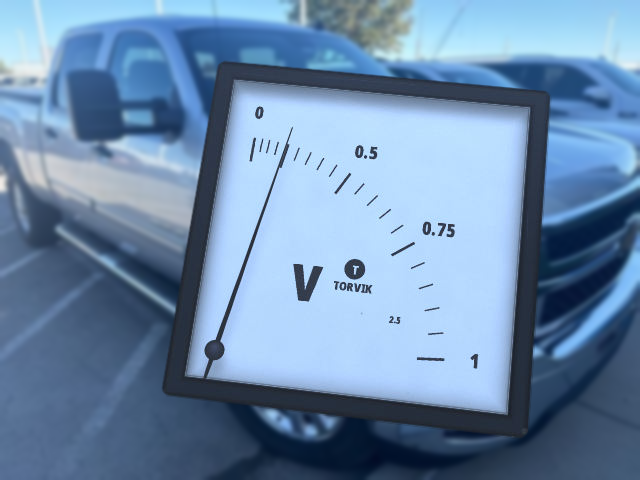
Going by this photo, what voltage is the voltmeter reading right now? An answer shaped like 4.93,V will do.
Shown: 0.25,V
